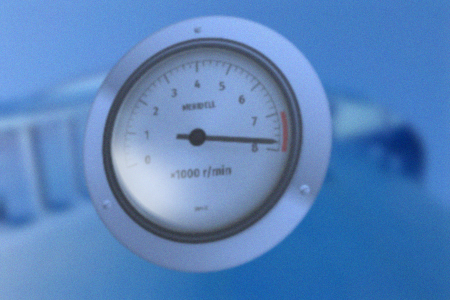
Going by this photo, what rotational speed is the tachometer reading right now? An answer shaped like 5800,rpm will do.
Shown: 7800,rpm
